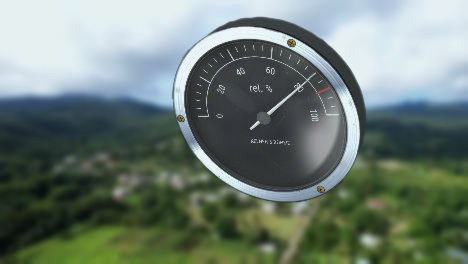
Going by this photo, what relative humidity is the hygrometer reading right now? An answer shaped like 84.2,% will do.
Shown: 80,%
